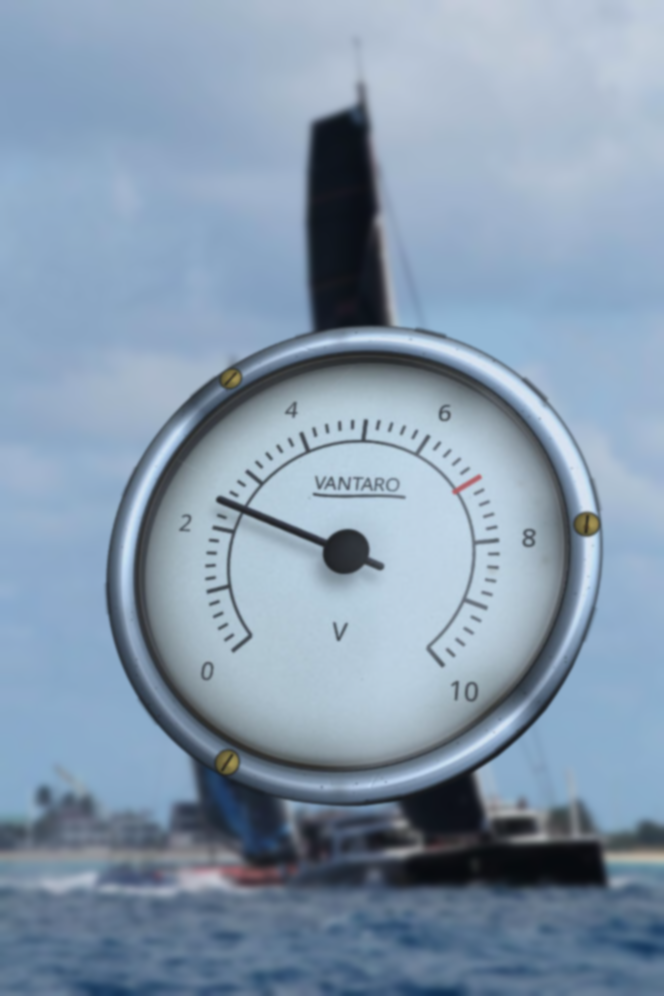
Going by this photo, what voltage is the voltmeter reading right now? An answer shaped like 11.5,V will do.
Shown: 2.4,V
